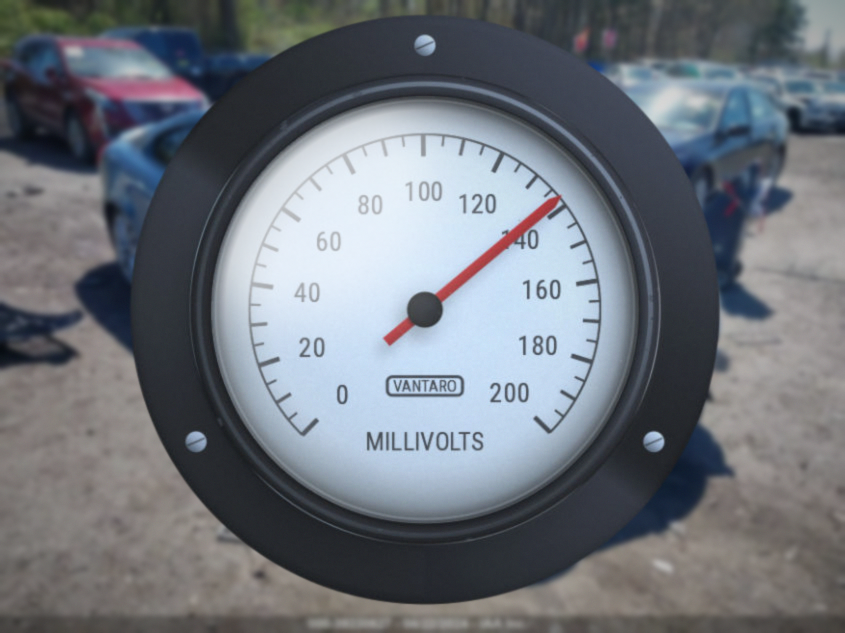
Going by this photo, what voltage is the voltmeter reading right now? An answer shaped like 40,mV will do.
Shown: 137.5,mV
